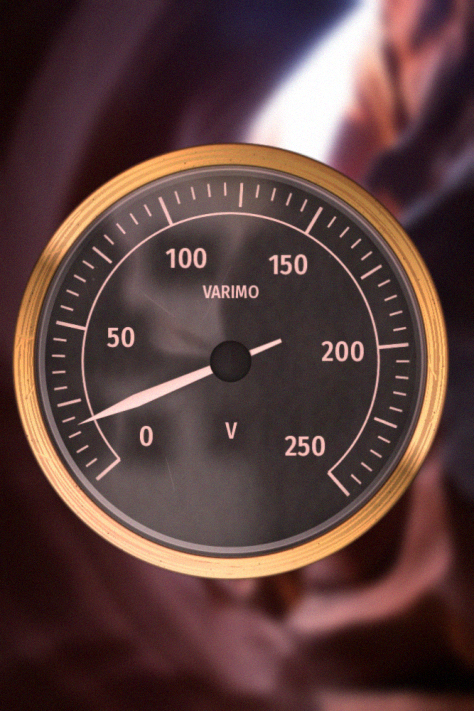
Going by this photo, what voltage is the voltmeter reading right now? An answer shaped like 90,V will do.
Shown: 17.5,V
